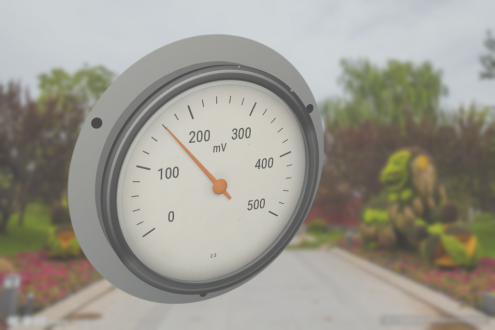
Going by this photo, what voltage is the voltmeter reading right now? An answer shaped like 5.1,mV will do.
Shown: 160,mV
